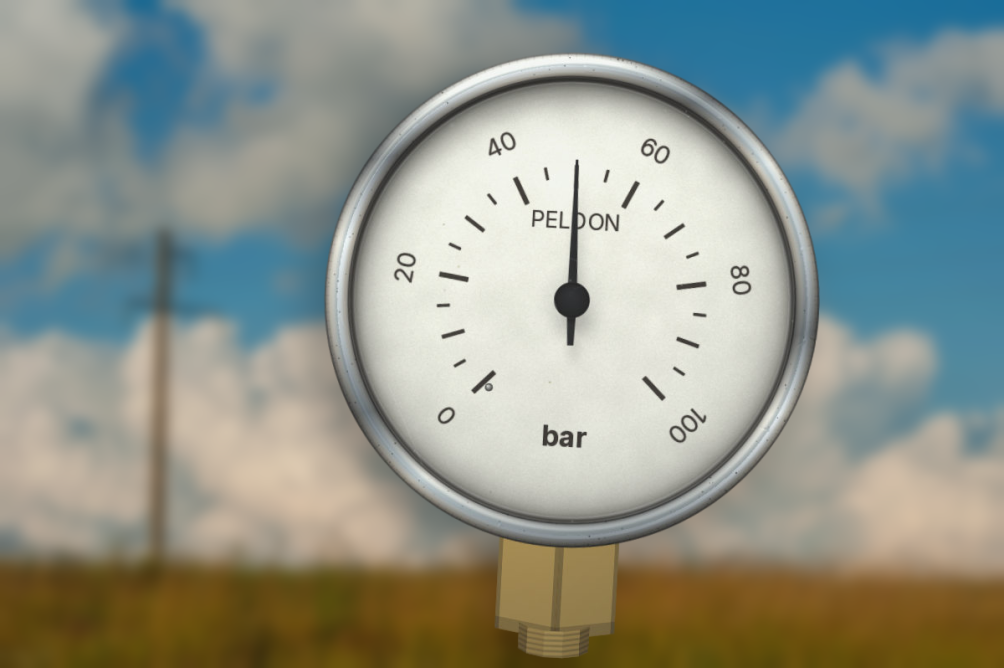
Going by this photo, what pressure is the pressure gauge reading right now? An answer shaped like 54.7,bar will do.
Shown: 50,bar
